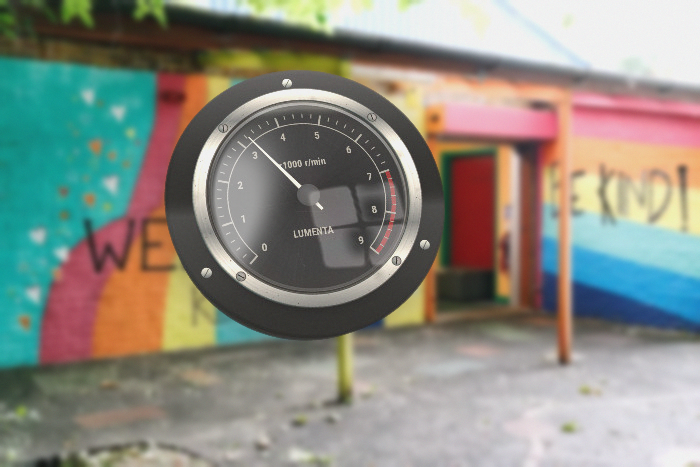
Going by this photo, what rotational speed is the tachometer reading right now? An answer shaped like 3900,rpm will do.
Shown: 3200,rpm
